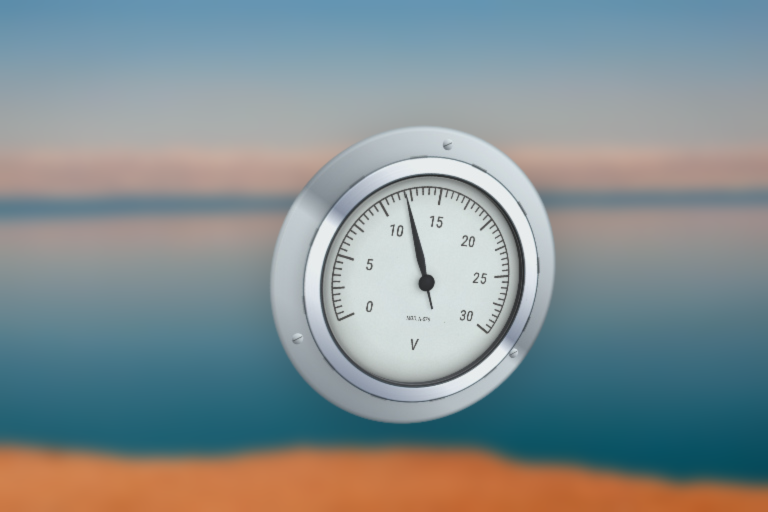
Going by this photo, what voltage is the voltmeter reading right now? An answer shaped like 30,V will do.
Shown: 12,V
